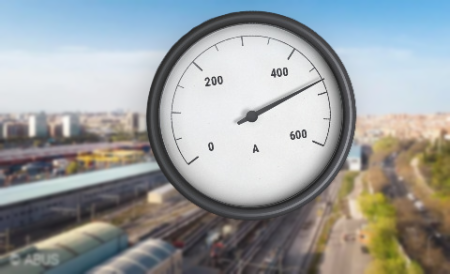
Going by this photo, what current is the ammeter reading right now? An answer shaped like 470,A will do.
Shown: 475,A
